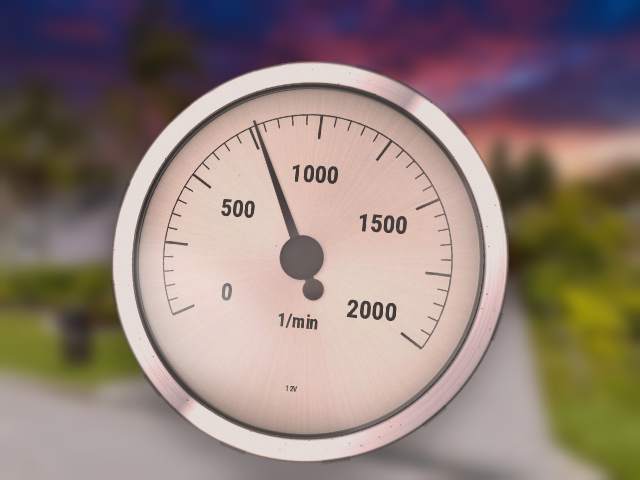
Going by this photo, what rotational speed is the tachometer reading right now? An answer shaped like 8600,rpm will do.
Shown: 775,rpm
